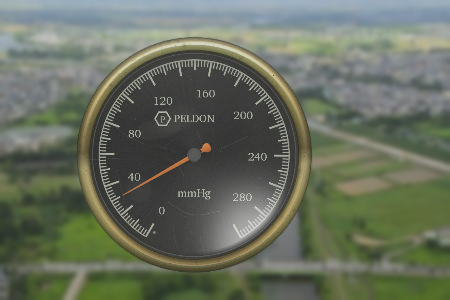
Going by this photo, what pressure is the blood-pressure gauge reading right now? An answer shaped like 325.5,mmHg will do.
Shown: 30,mmHg
